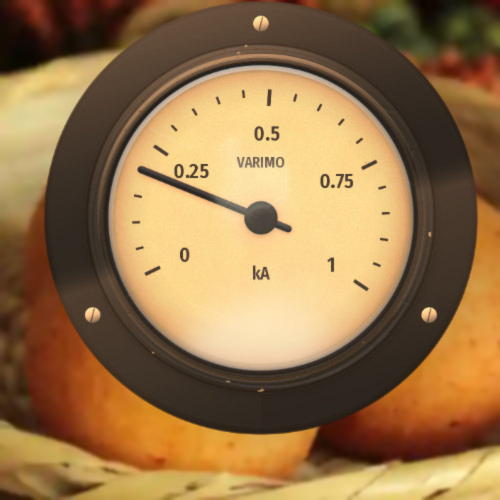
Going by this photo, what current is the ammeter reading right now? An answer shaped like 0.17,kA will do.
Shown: 0.2,kA
